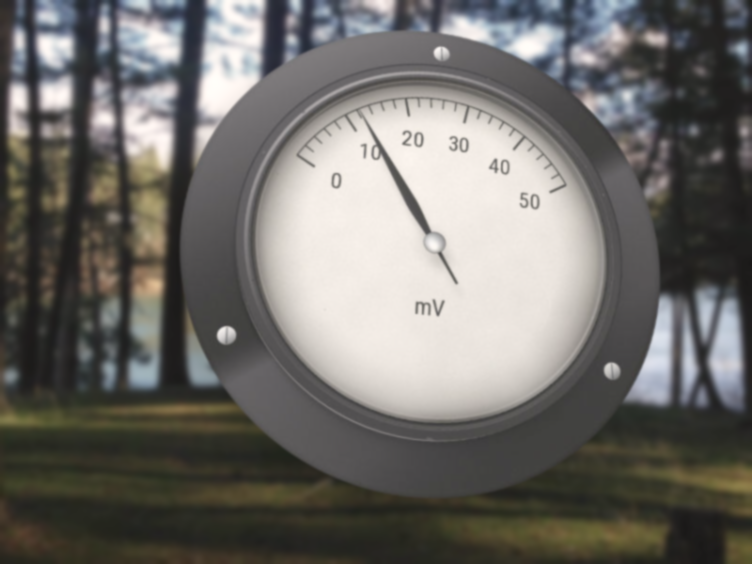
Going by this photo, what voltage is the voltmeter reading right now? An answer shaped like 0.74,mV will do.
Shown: 12,mV
